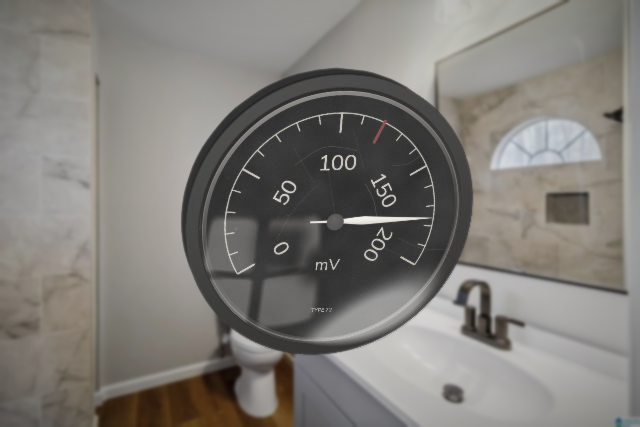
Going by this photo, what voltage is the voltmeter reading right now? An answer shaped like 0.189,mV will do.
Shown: 175,mV
